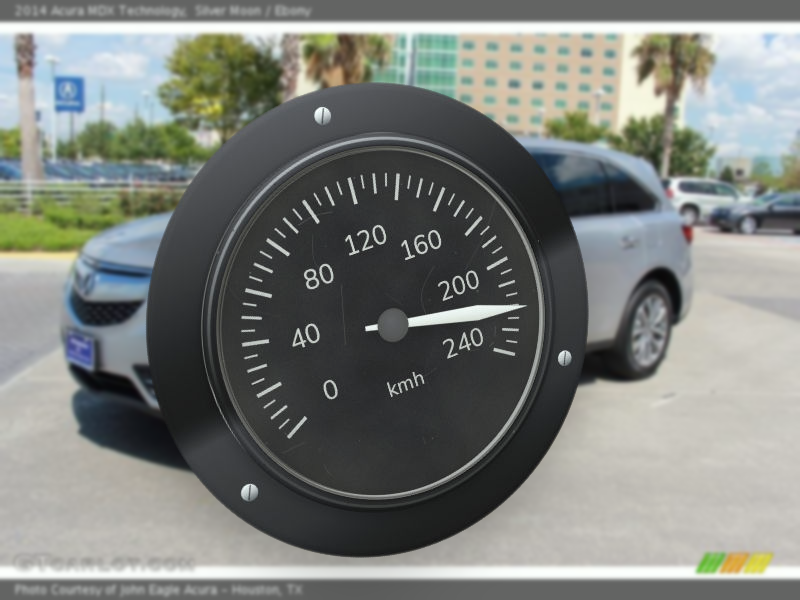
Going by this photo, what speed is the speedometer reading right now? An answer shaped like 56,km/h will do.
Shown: 220,km/h
